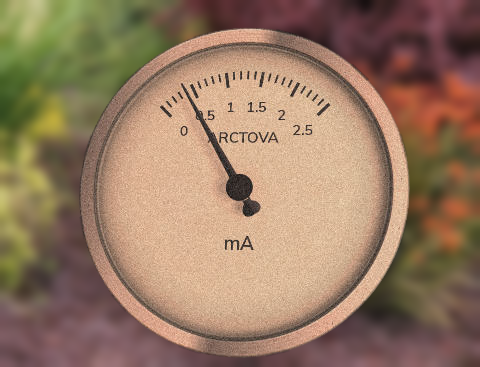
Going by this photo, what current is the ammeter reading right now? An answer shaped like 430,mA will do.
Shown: 0.4,mA
